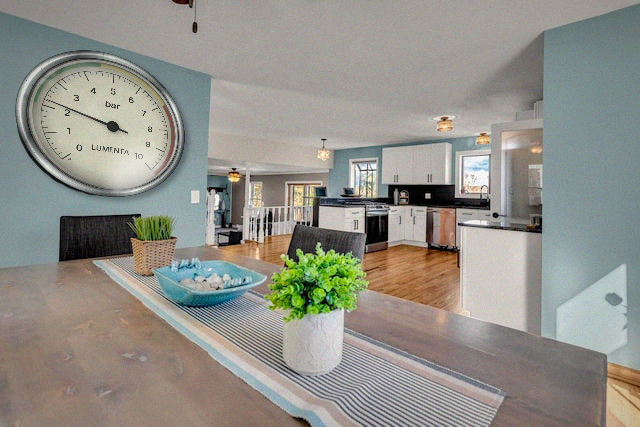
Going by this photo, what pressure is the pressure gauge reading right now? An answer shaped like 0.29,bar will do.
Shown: 2.2,bar
